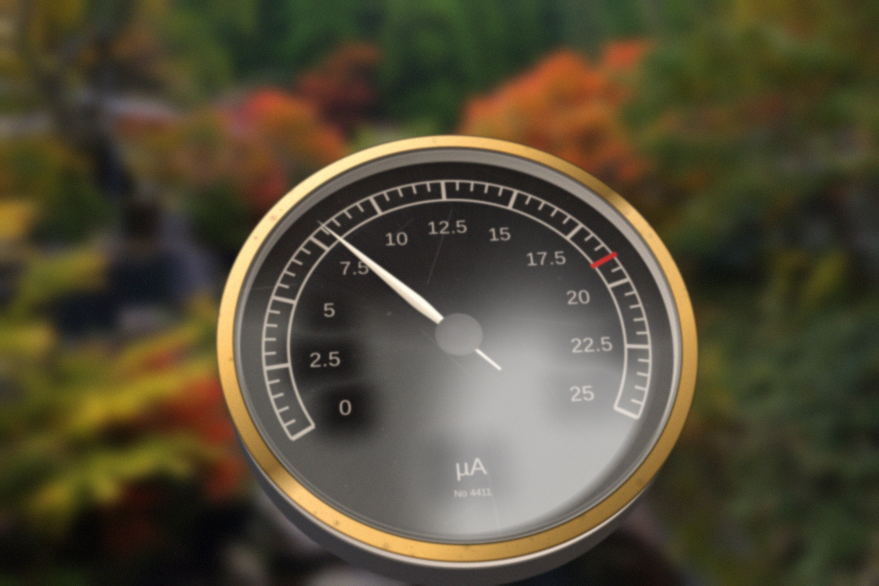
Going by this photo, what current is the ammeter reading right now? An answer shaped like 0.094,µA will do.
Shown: 8,µA
